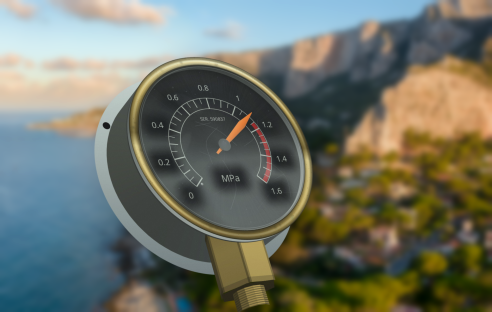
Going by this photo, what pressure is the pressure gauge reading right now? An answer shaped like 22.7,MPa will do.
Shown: 1.1,MPa
